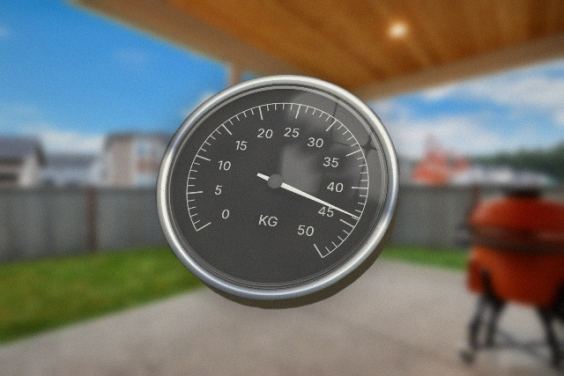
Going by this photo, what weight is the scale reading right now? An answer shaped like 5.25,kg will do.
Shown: 44,kg
